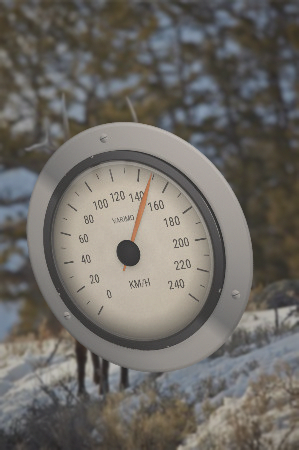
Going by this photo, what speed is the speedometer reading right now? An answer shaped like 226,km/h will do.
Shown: 150,km/h
